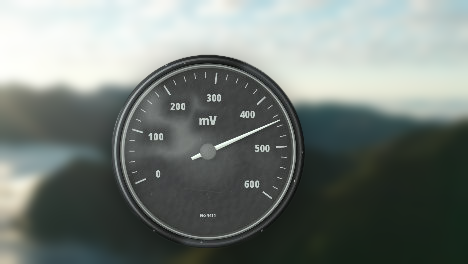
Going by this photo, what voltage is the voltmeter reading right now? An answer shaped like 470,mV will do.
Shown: 450,mV
